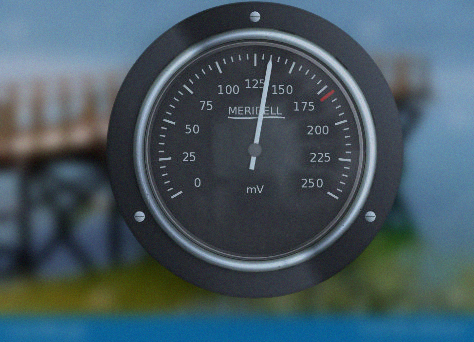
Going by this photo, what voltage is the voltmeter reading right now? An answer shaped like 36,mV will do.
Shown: 135,mV
